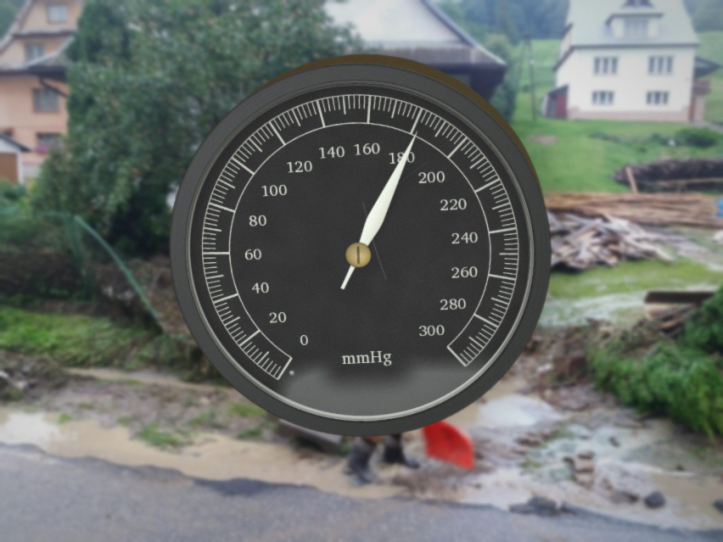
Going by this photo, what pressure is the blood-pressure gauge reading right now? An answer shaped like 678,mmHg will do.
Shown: 182,mmHg
